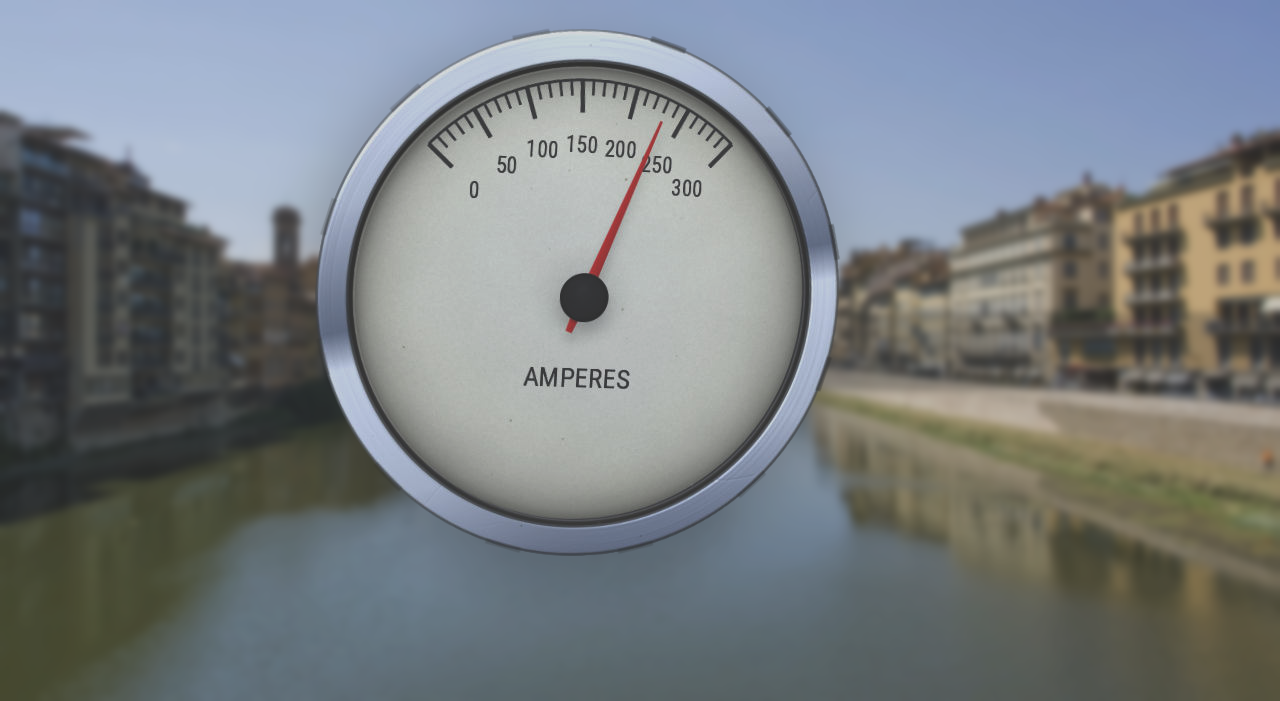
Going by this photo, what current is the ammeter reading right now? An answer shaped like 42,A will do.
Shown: 230,A
